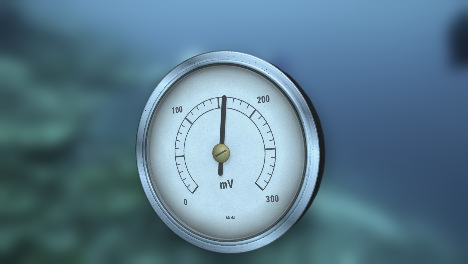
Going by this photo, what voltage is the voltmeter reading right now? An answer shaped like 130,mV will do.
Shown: 160,mV
